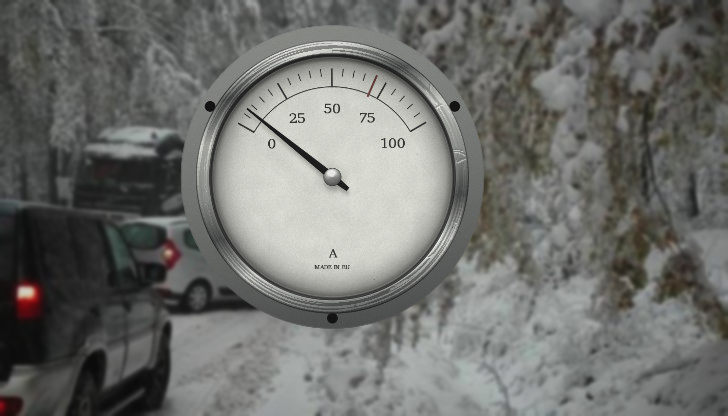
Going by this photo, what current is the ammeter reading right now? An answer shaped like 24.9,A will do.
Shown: 7.5,A
